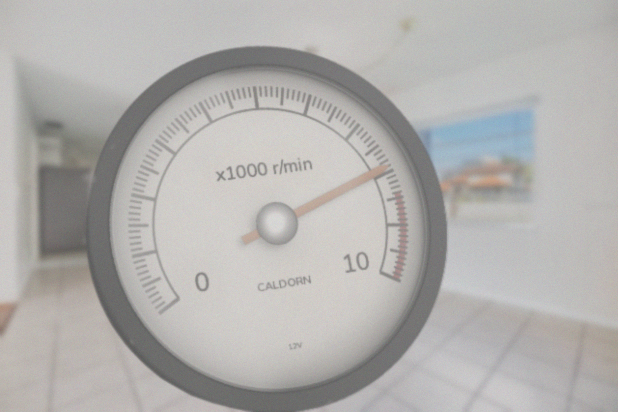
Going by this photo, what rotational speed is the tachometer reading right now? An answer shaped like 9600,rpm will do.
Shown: 7900,rpm
